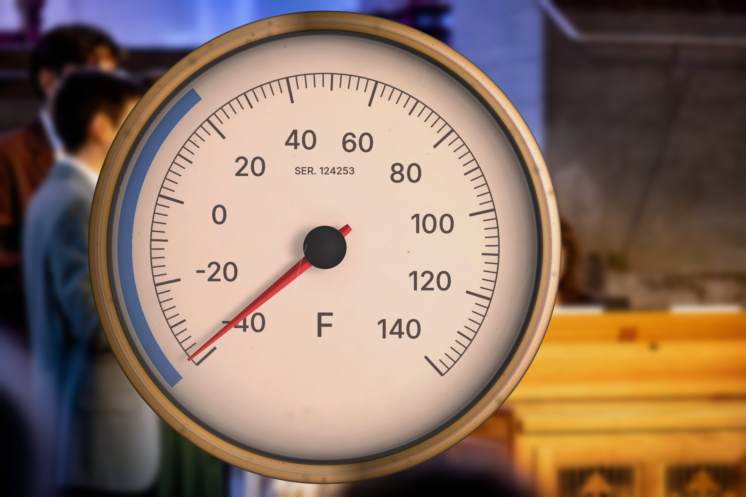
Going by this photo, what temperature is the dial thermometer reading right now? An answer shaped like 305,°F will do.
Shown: -38,°F
